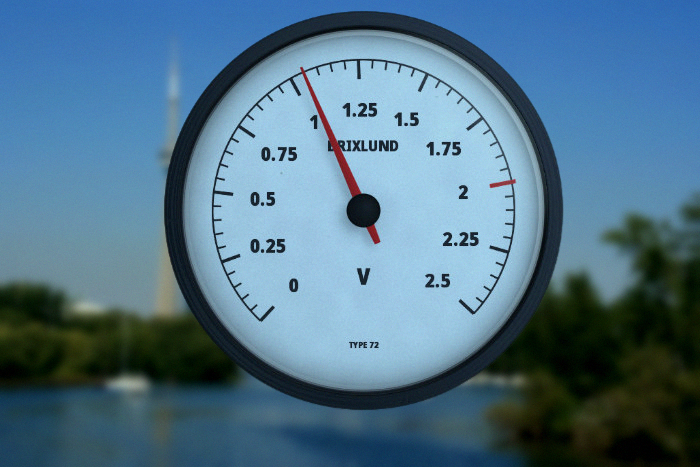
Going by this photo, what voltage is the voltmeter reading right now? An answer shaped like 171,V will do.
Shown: 1.05,V
